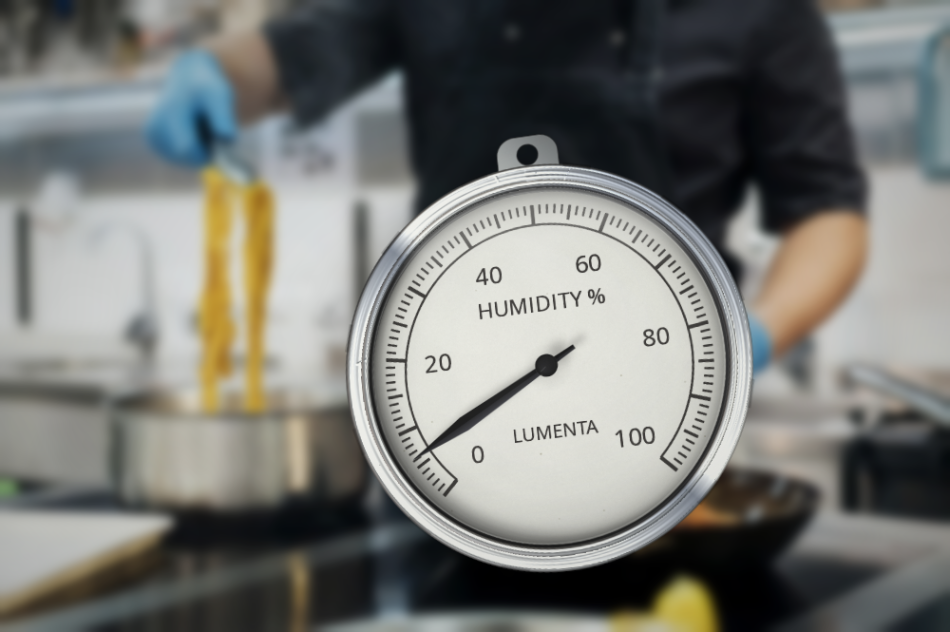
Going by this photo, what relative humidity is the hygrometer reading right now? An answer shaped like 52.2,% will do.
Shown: 6,%
